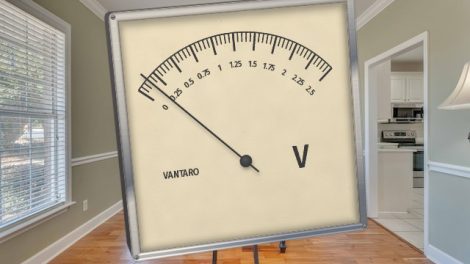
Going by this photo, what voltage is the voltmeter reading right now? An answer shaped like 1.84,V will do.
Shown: 0.15,V
